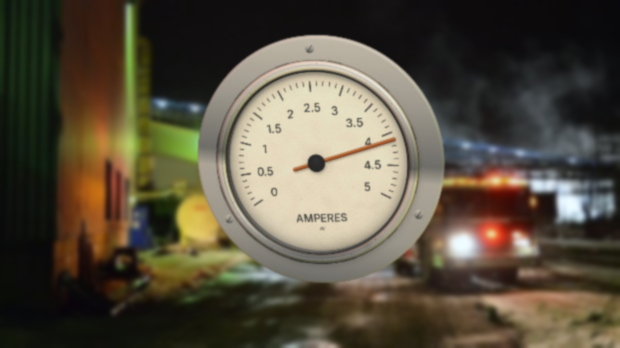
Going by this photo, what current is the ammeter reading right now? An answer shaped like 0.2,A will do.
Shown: 4.1,A
